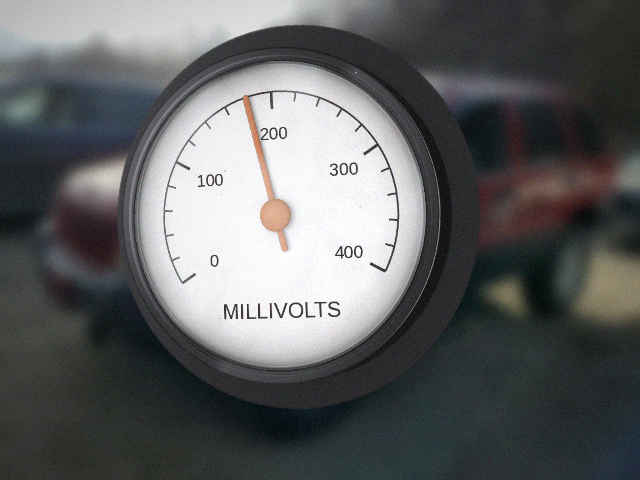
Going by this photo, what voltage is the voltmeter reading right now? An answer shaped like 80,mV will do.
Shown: 180,mV
